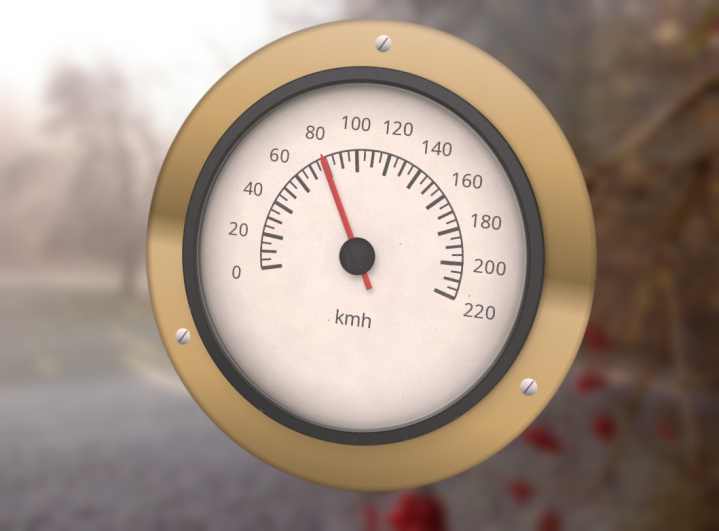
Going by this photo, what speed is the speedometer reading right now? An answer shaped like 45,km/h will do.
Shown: 80,km/h
